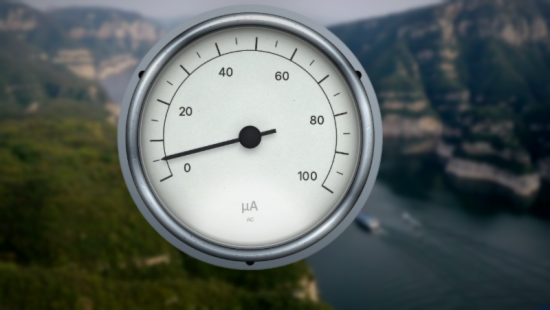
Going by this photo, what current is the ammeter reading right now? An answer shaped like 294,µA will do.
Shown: 5,µA
